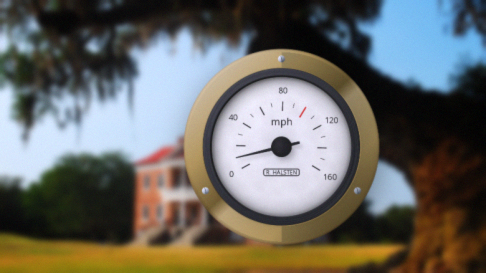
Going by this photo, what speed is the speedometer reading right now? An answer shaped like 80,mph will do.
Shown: 10,mph
